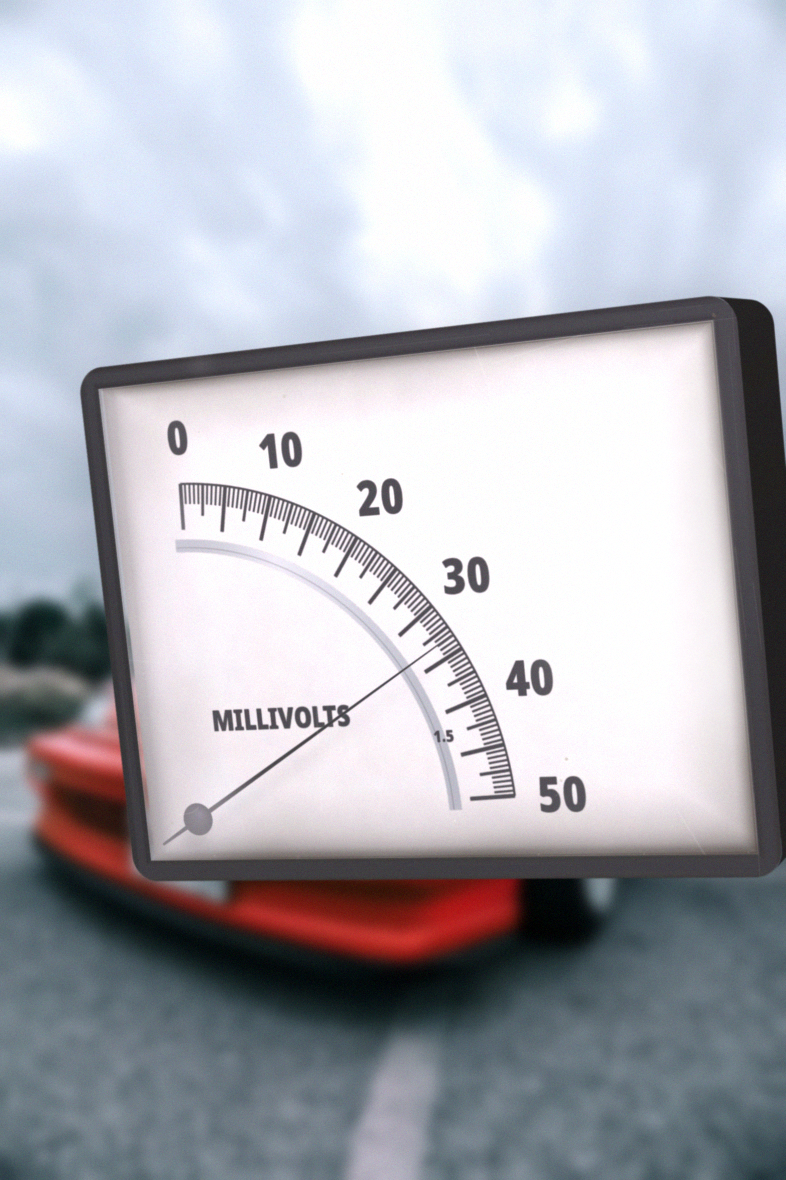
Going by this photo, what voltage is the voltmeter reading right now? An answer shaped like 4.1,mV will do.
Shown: 33.5,mV
